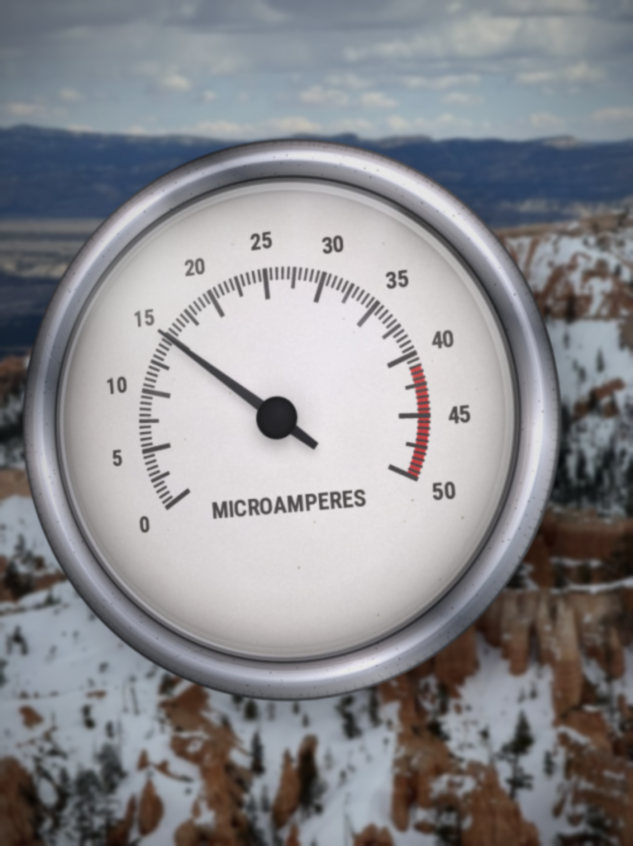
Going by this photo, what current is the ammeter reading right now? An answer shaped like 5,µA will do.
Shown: 15,µA
